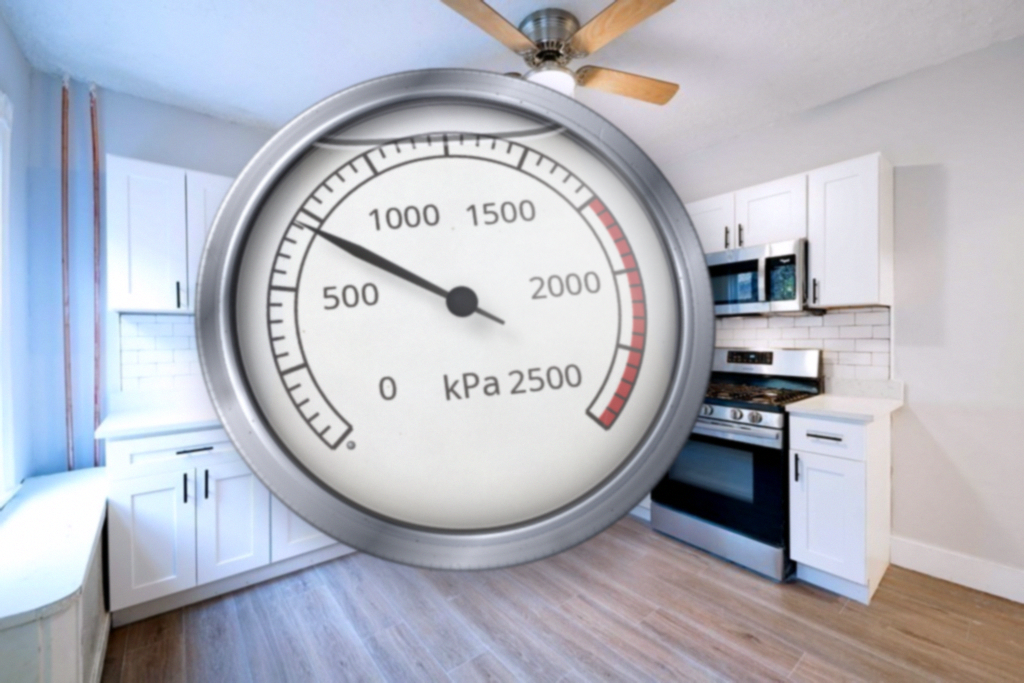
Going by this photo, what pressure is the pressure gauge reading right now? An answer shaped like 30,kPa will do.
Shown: 700,kPa
